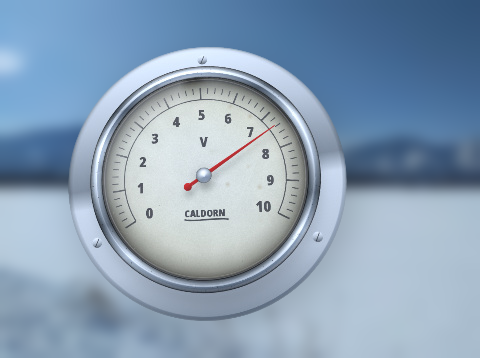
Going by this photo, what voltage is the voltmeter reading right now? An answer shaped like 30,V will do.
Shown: 7.4,V
